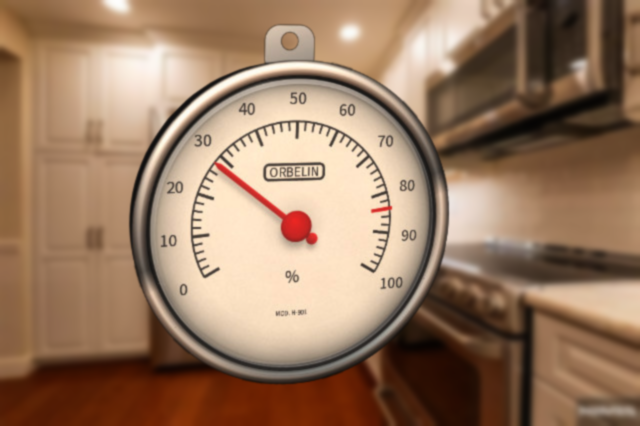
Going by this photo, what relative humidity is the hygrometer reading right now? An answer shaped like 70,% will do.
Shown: 28,%
